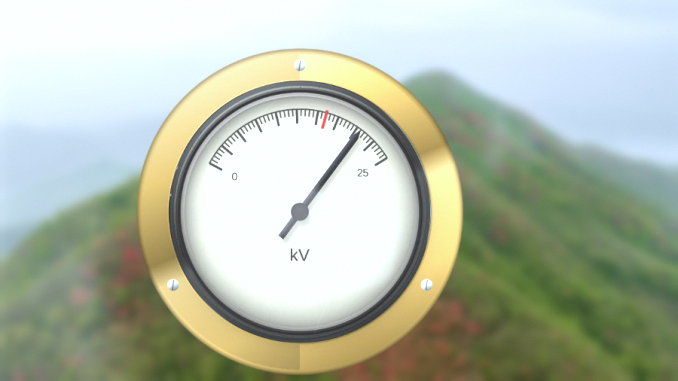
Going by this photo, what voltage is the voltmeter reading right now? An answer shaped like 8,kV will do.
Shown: 20.5,kV
